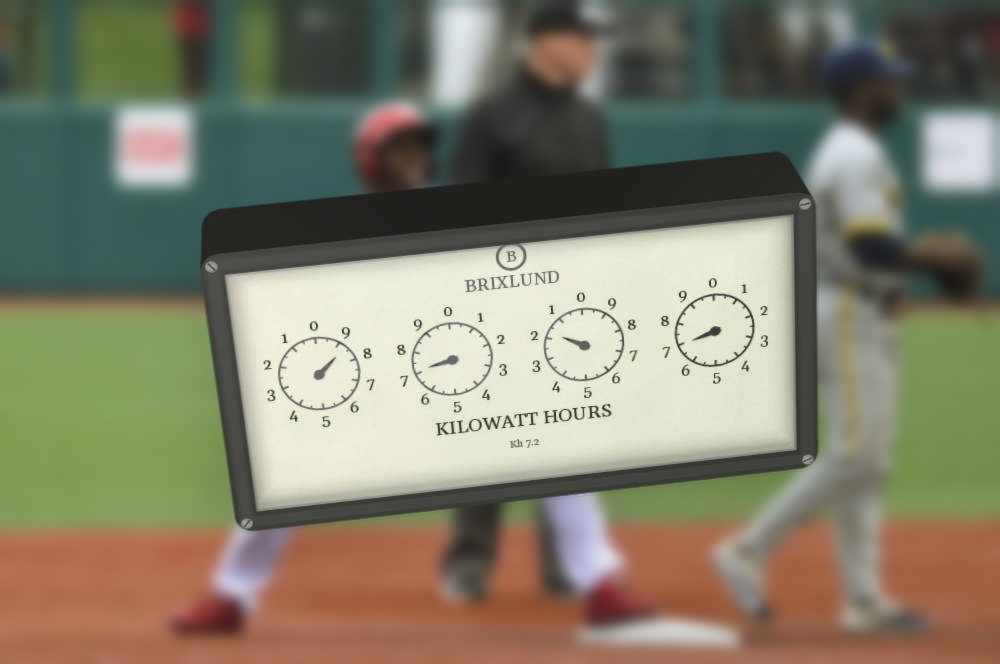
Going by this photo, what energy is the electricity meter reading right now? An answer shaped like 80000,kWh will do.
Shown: 8717,kWh
